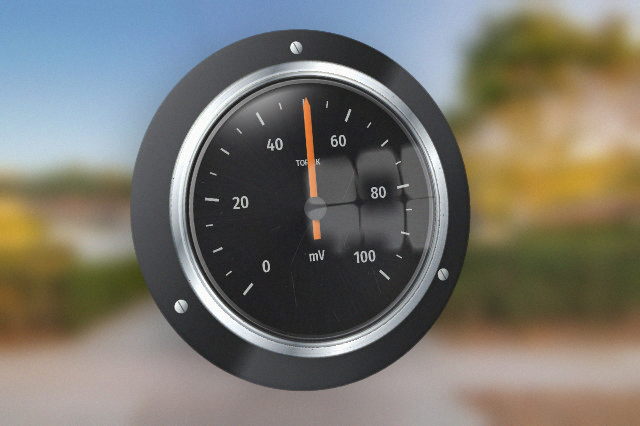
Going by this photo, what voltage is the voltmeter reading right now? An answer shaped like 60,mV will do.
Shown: 50,mV
